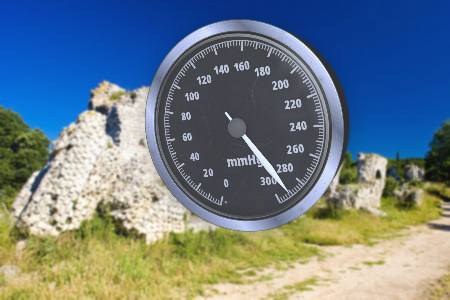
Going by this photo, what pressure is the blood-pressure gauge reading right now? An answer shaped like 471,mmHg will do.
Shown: 290,mmHg
